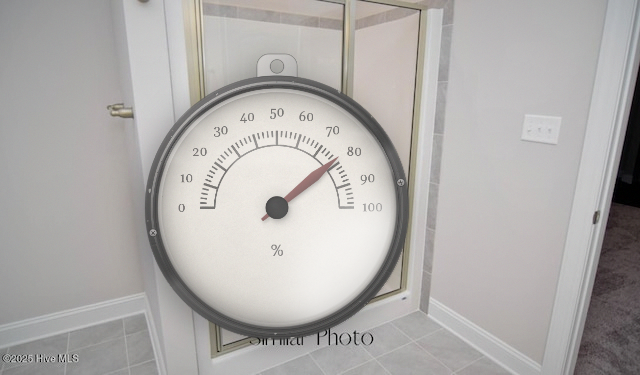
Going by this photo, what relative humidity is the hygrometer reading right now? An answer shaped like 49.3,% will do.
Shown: 78,%
